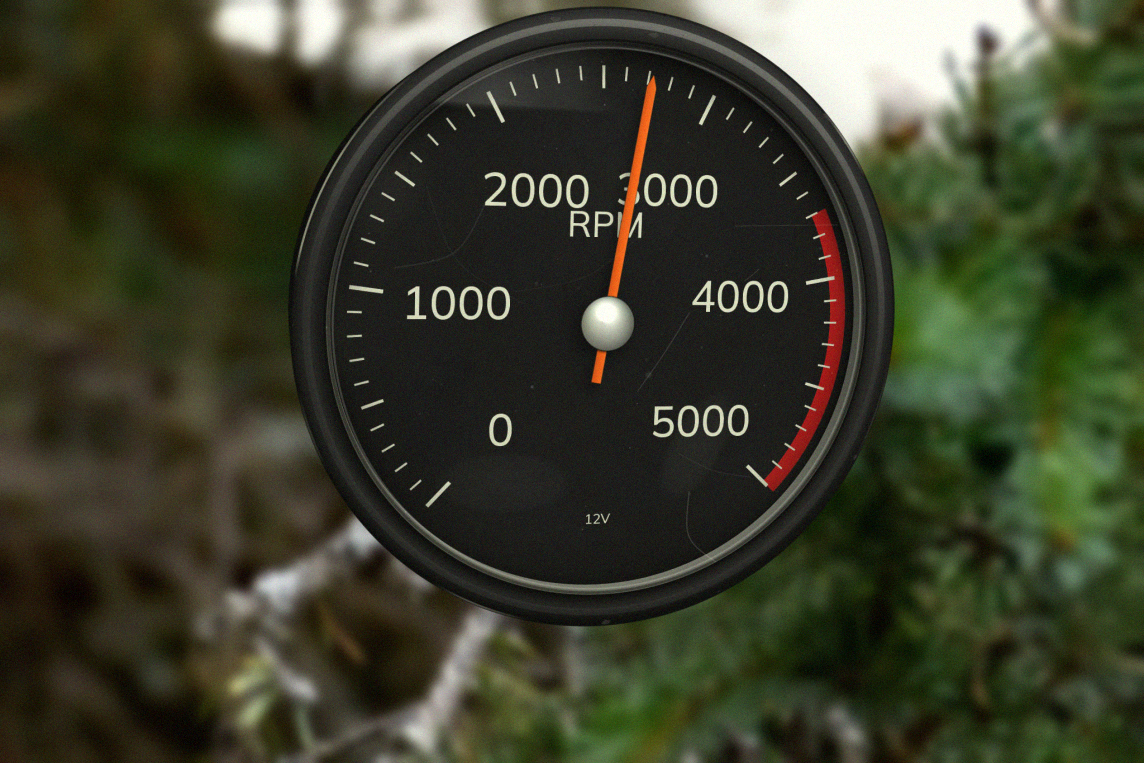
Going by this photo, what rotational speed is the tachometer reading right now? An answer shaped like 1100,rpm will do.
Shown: 2700,rpm
